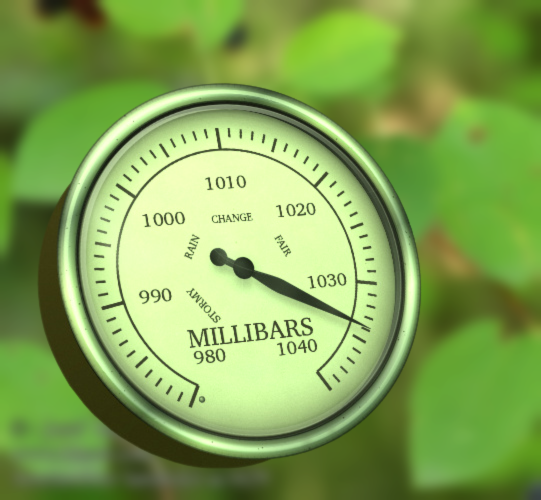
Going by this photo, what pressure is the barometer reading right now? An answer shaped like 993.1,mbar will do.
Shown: 1034,mbar
